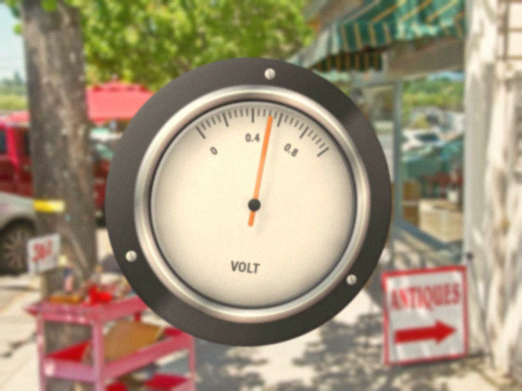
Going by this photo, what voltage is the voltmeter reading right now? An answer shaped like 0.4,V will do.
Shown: 0.52,V
